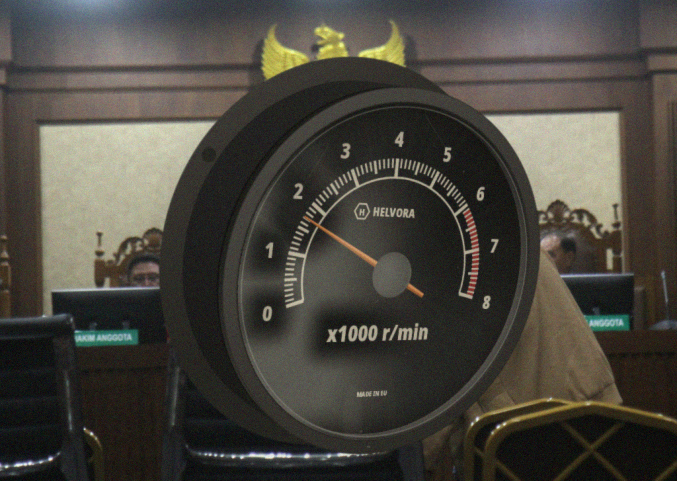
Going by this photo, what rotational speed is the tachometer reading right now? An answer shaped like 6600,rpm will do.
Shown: 1700,rpm
